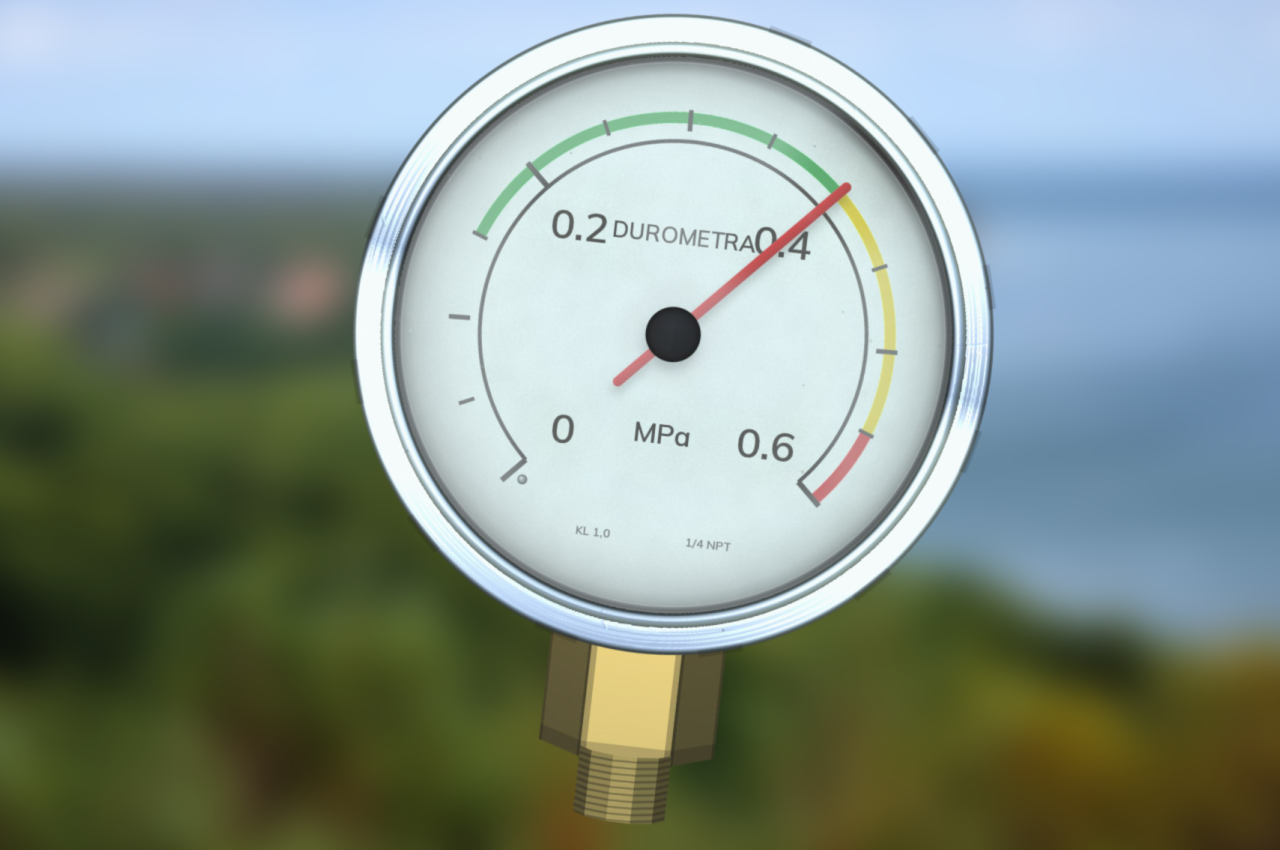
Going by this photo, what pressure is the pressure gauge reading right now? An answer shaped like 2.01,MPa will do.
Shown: 0.4,MPa
